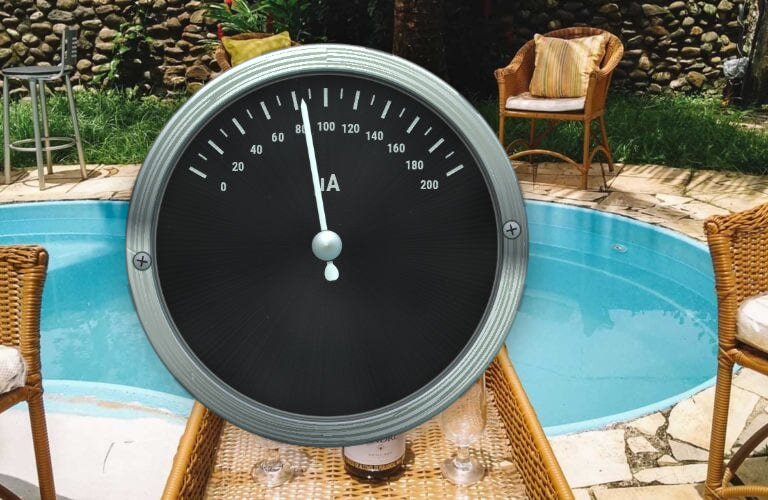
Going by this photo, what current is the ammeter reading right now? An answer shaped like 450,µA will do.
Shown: 85,µA
